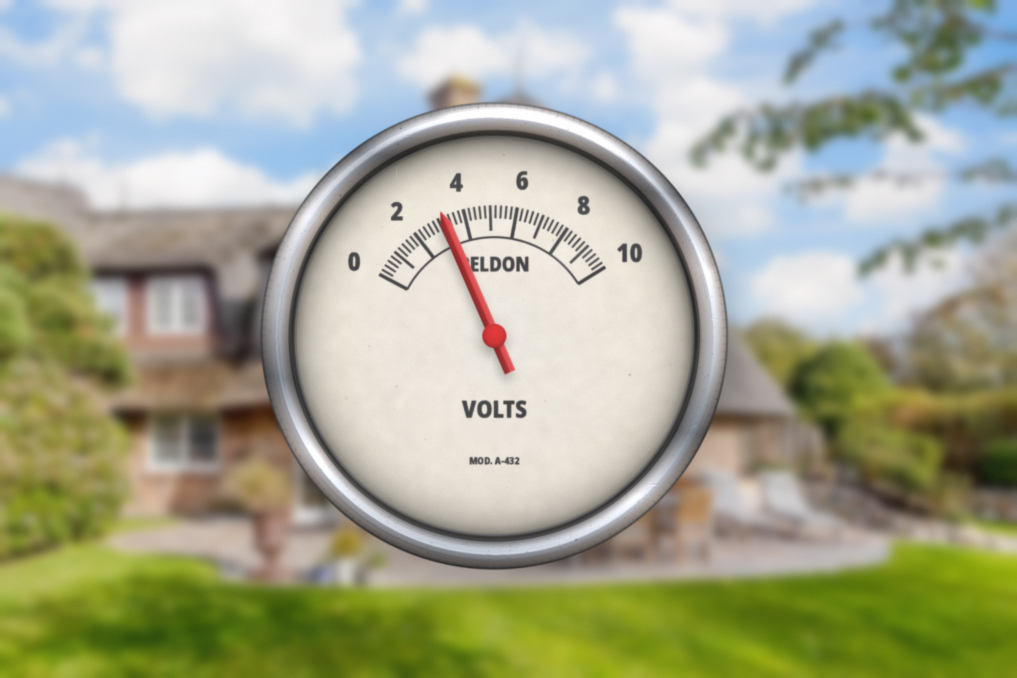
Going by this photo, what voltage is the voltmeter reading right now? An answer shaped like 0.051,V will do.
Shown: 3.2,V
